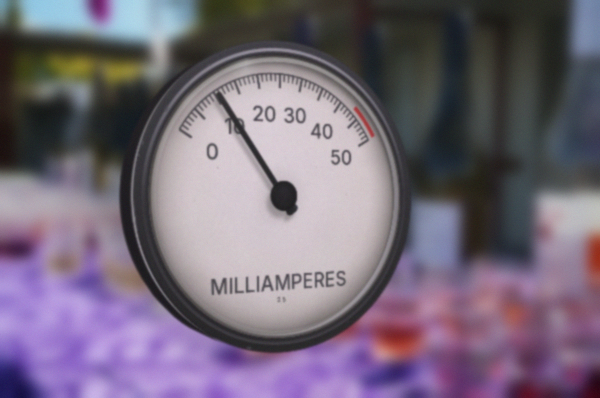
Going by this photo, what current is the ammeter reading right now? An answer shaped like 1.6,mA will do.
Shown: 10,mA
